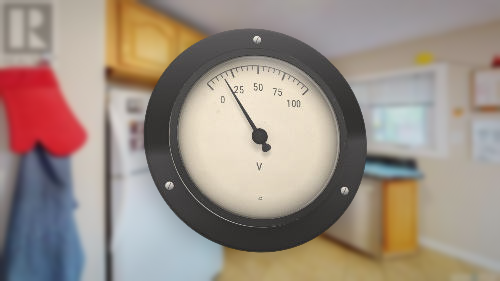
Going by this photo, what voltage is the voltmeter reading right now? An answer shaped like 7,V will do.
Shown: 15,V
